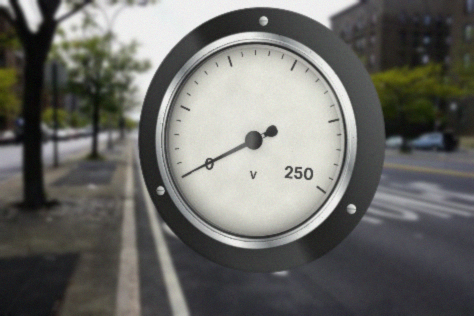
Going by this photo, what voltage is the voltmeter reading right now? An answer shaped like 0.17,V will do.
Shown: 0,V
